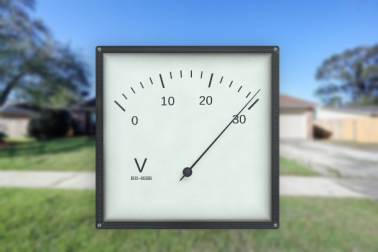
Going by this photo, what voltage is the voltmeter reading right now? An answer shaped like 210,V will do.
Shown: 29,V
